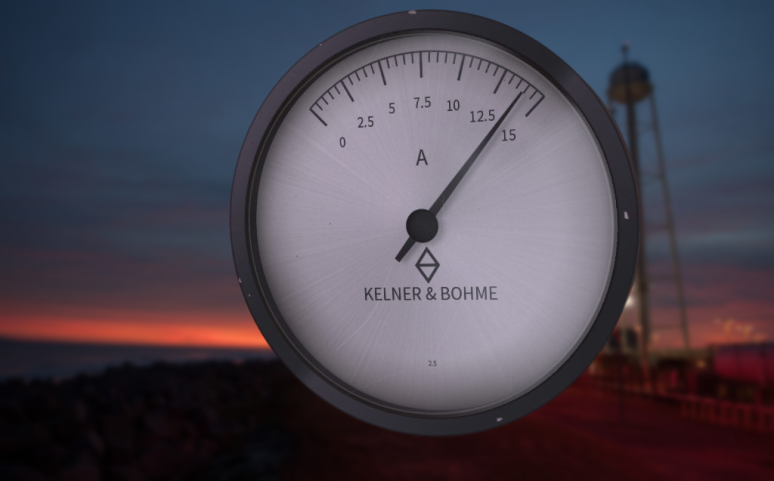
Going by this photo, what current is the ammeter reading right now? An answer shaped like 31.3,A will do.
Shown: 14,A
